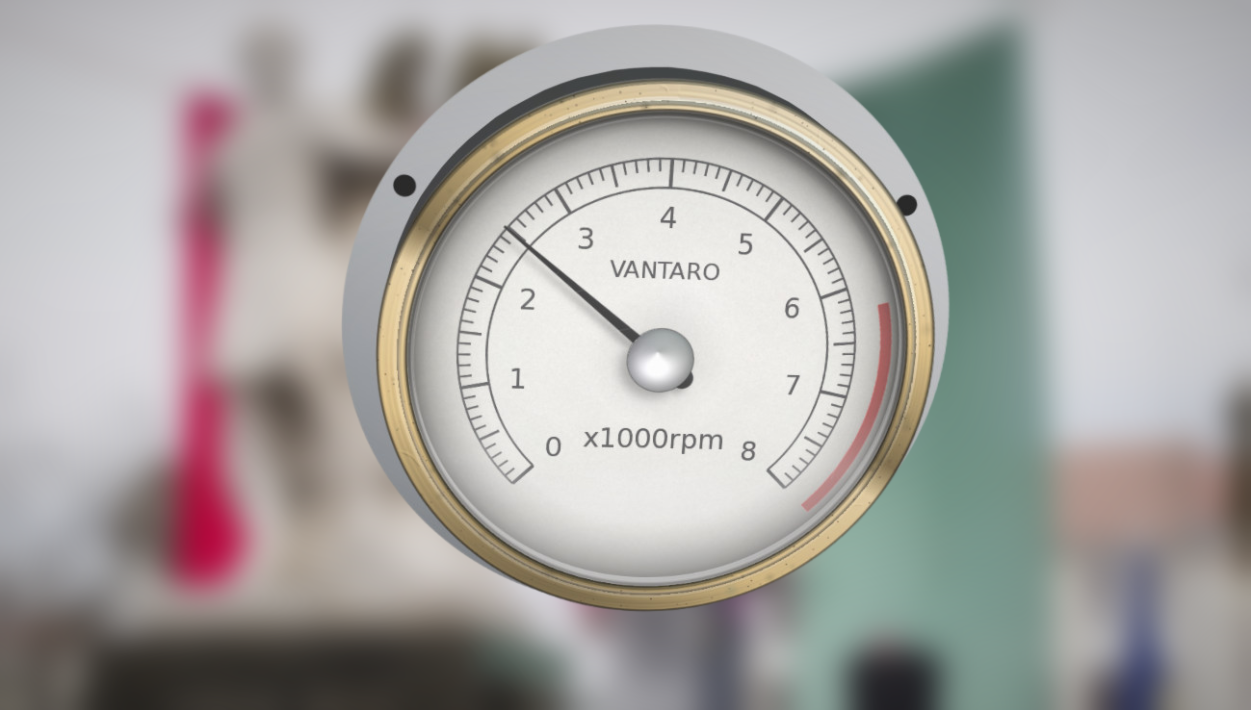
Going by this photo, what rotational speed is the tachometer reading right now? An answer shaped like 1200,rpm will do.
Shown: 2500,rpm
